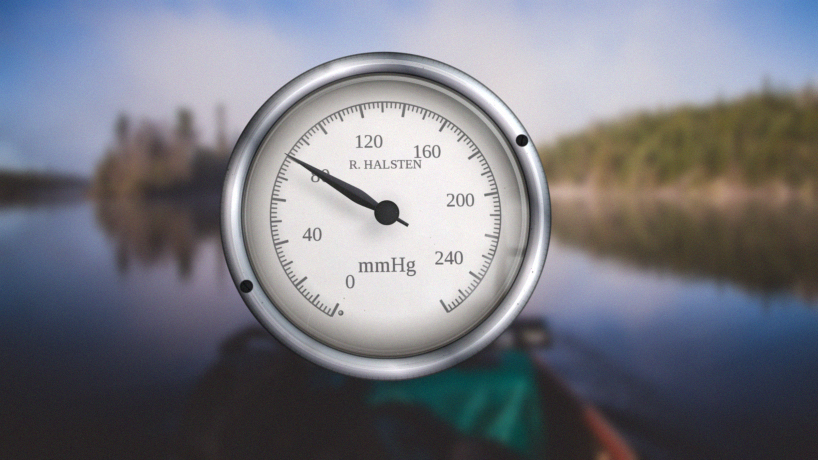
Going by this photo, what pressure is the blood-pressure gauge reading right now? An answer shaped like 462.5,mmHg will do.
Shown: 80,mmHg
